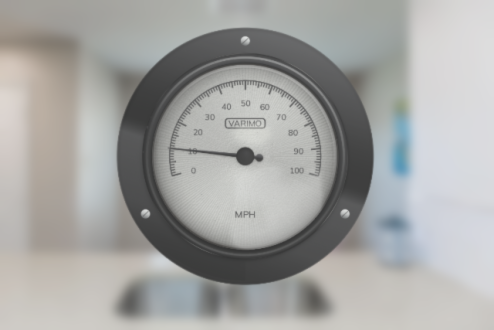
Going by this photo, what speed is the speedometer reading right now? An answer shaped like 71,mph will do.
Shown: 10,mph
